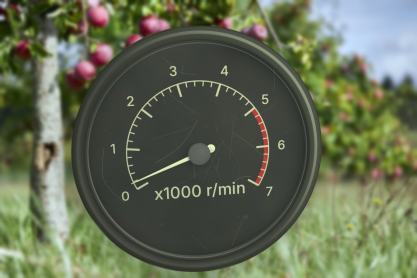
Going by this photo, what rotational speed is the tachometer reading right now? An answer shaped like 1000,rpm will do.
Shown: 200,rpm
